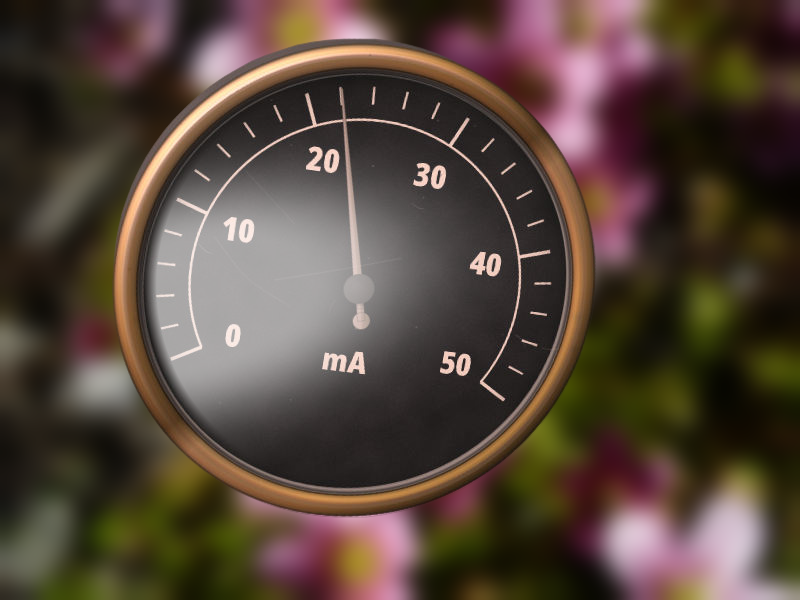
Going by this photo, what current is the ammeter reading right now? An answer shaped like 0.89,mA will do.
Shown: 22,mA
